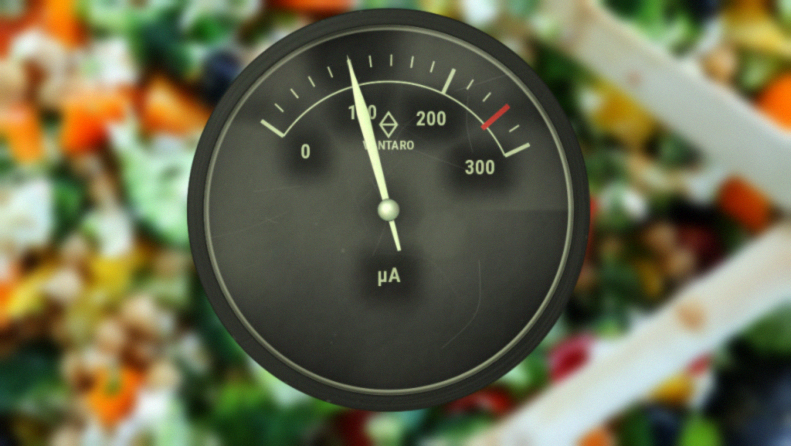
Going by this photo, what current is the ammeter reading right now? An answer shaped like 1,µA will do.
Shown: 100,µA
